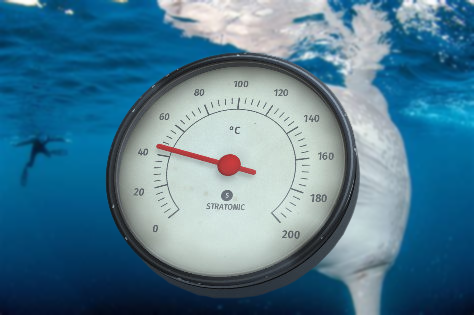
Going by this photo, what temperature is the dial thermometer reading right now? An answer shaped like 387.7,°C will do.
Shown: 44,°C
